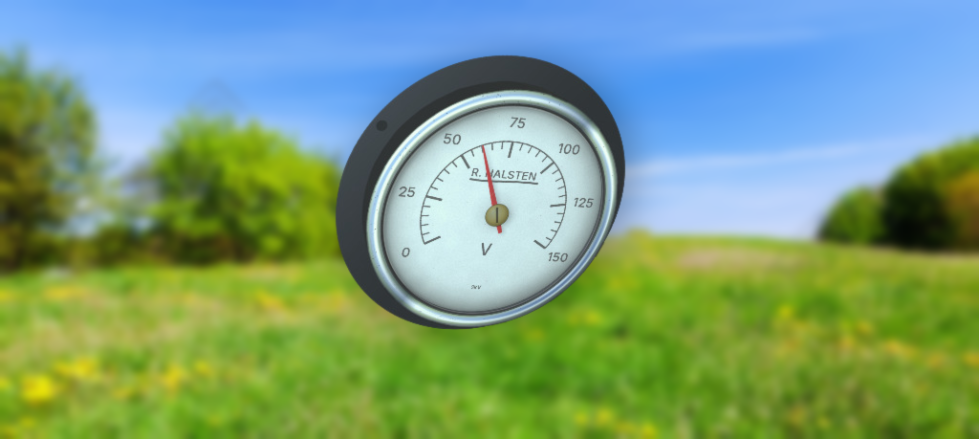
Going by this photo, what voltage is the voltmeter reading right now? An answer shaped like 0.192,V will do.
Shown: 60,V
